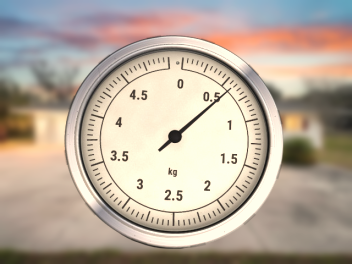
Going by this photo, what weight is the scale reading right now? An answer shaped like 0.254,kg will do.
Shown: 0.6,kg
